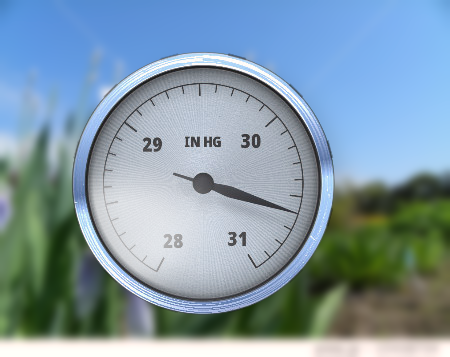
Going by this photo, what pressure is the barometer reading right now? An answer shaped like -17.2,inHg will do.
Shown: 30.6,inHg
